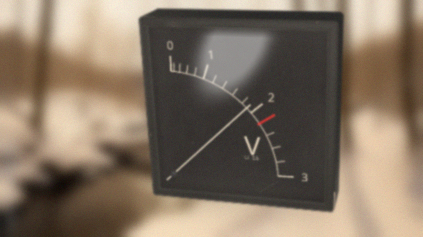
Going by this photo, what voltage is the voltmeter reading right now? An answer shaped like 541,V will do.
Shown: 1.9,V
